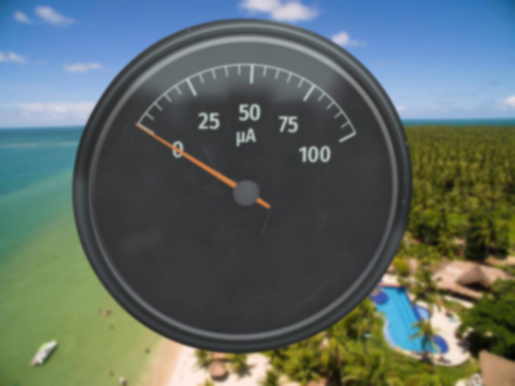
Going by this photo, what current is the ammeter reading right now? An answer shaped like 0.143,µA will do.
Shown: 0,µA
